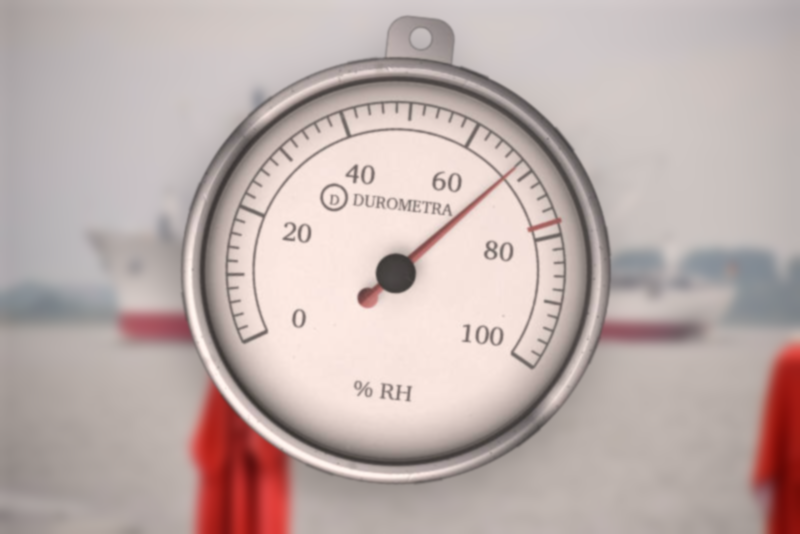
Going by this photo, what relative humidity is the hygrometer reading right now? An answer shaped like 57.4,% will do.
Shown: 68,%
